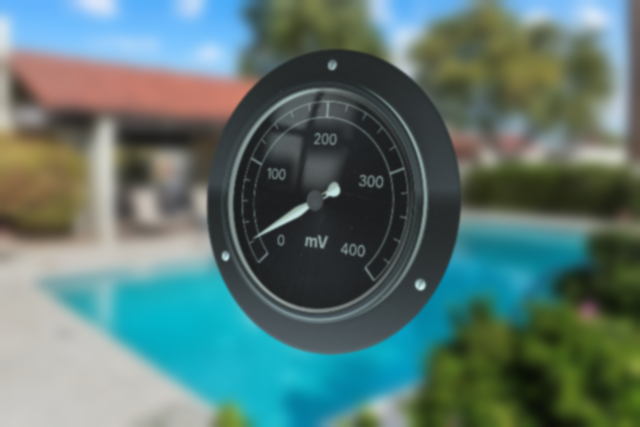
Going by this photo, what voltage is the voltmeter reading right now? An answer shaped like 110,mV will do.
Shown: 20,mV
